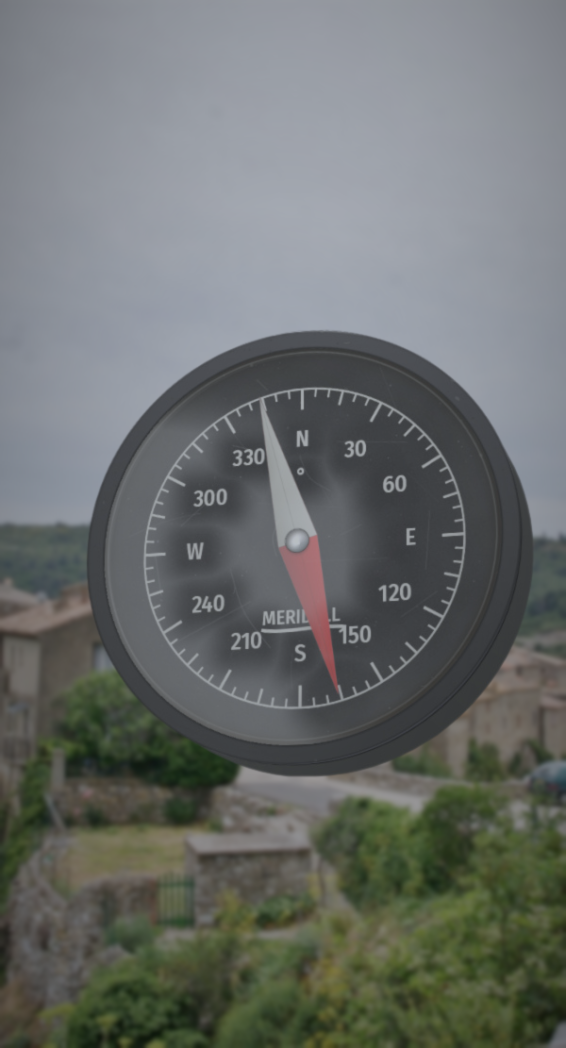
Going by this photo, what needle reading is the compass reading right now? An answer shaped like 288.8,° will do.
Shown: 165,°
